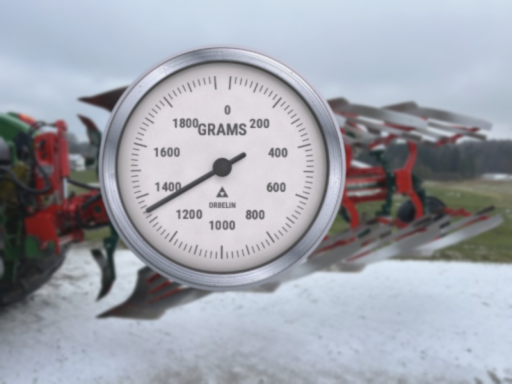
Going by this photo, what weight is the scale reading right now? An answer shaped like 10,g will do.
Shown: 1340,g
